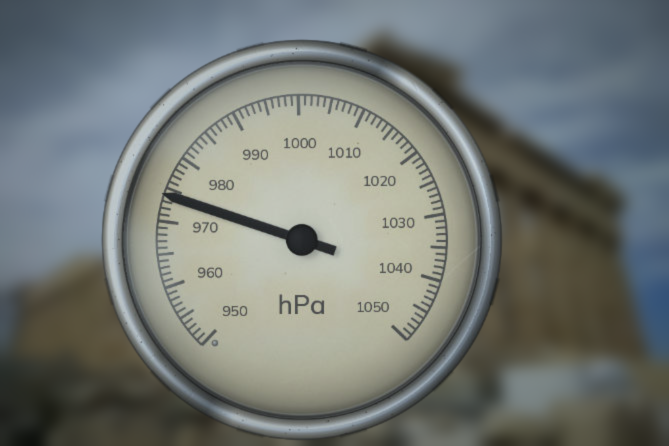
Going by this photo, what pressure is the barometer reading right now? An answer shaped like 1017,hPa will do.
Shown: 974,hPa
